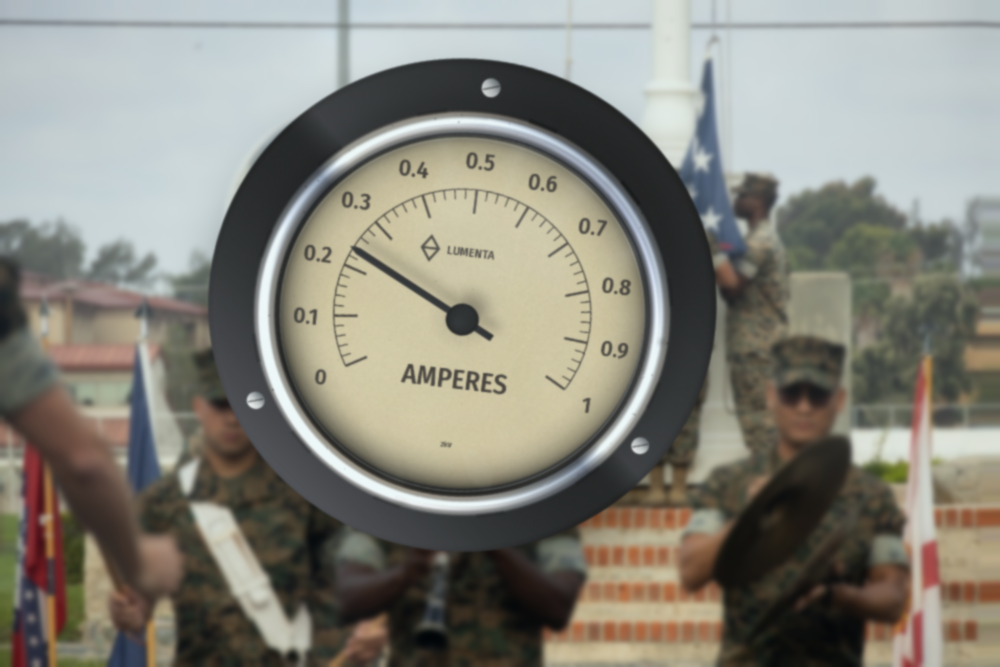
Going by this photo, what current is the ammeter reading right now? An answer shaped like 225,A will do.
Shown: 0.24,A
